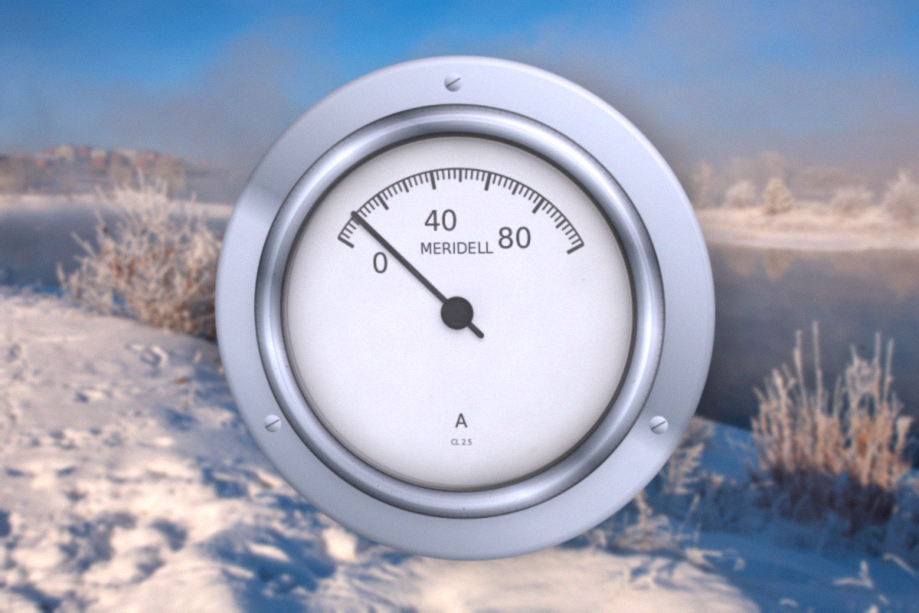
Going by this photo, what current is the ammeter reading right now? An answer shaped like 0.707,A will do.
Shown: 10,A
